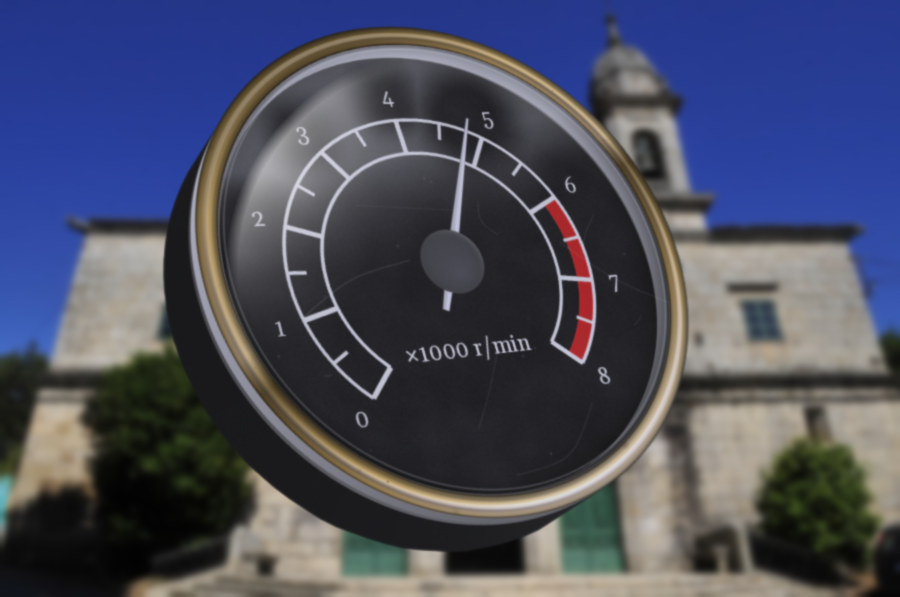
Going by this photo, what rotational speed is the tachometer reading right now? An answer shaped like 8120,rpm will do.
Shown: 4750,rpm
